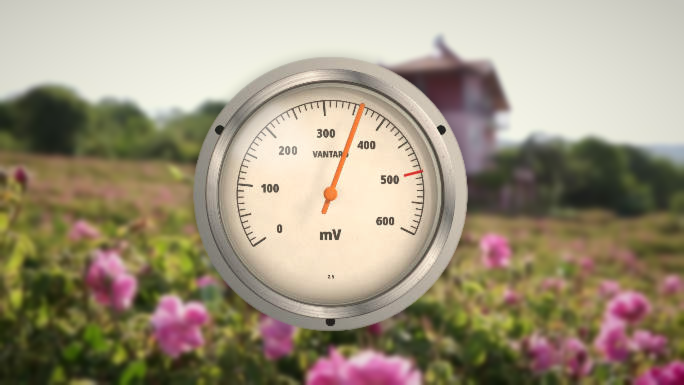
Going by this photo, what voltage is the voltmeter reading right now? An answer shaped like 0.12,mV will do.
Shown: 360,mV
